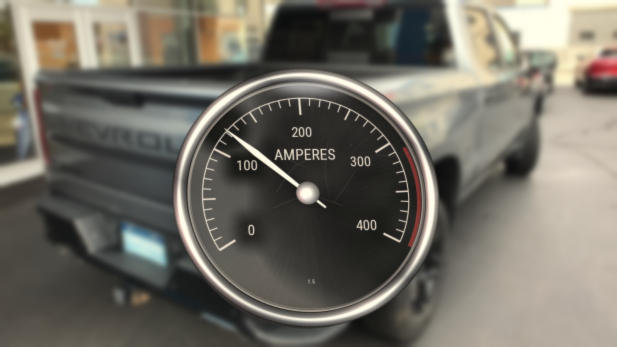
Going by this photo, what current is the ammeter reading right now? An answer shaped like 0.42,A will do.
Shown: 120,A
